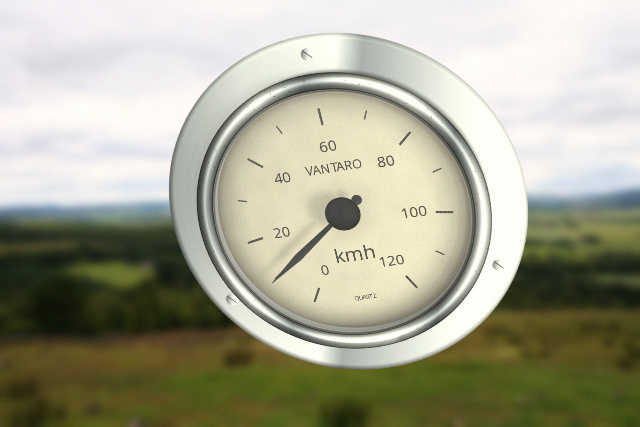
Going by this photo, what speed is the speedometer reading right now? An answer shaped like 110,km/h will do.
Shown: 10,km/h
